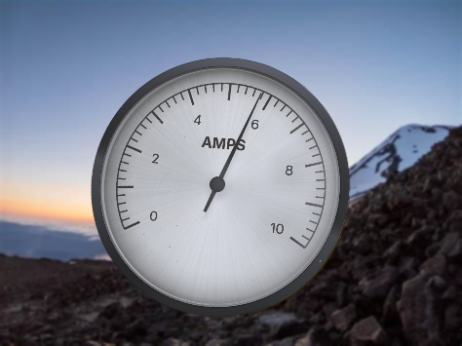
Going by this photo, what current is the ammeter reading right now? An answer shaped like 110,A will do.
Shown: 5.8,A
